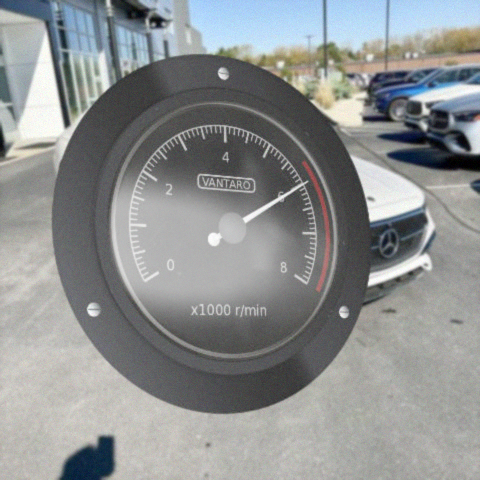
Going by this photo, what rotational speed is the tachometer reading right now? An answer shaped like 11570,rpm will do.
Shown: 6000,rpm
